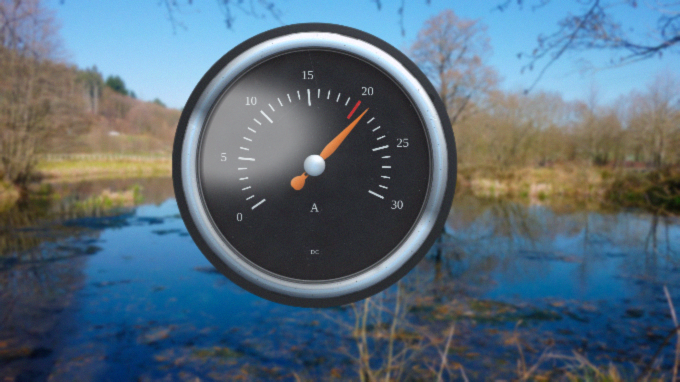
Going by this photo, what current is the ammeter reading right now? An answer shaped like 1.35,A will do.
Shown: 21,A
